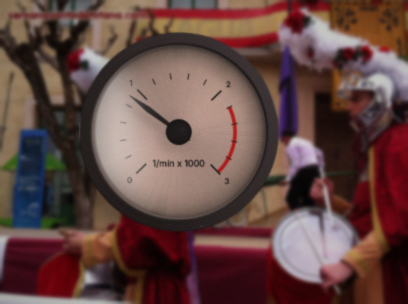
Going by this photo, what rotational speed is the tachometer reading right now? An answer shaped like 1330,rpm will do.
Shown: 900,rpm
